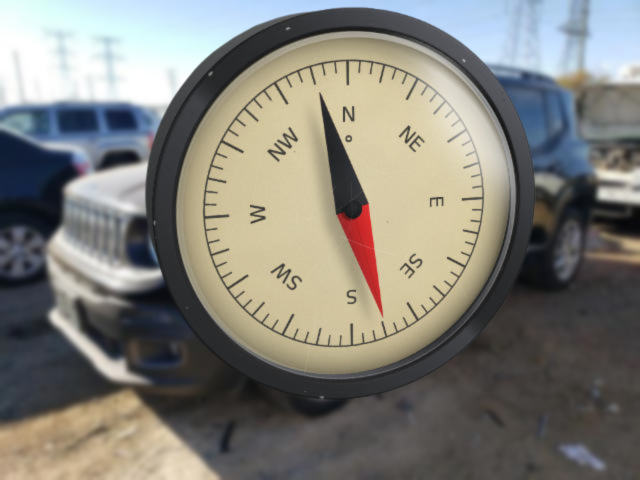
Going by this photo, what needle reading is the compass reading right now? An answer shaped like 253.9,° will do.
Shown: 165,°
